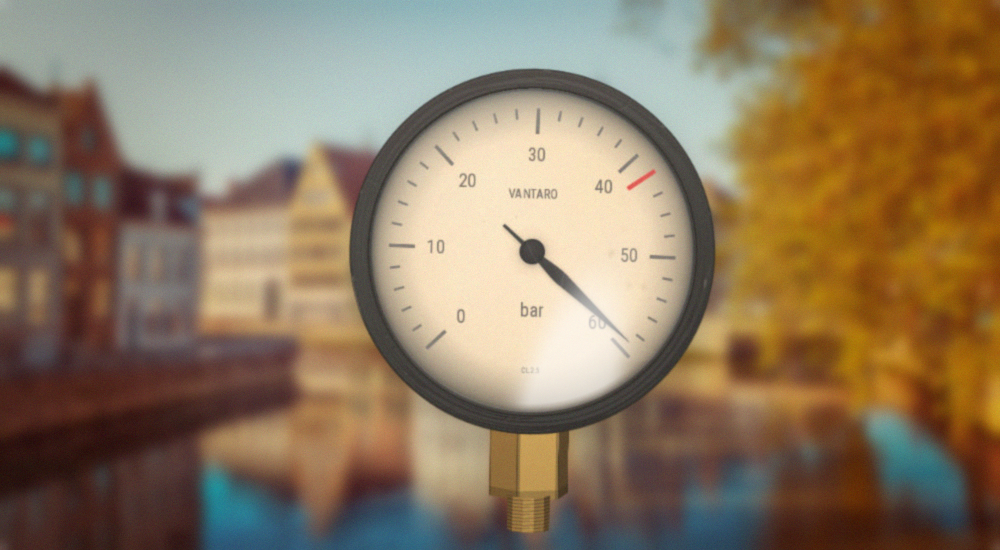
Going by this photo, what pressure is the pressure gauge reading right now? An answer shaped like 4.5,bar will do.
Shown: 59,bar
